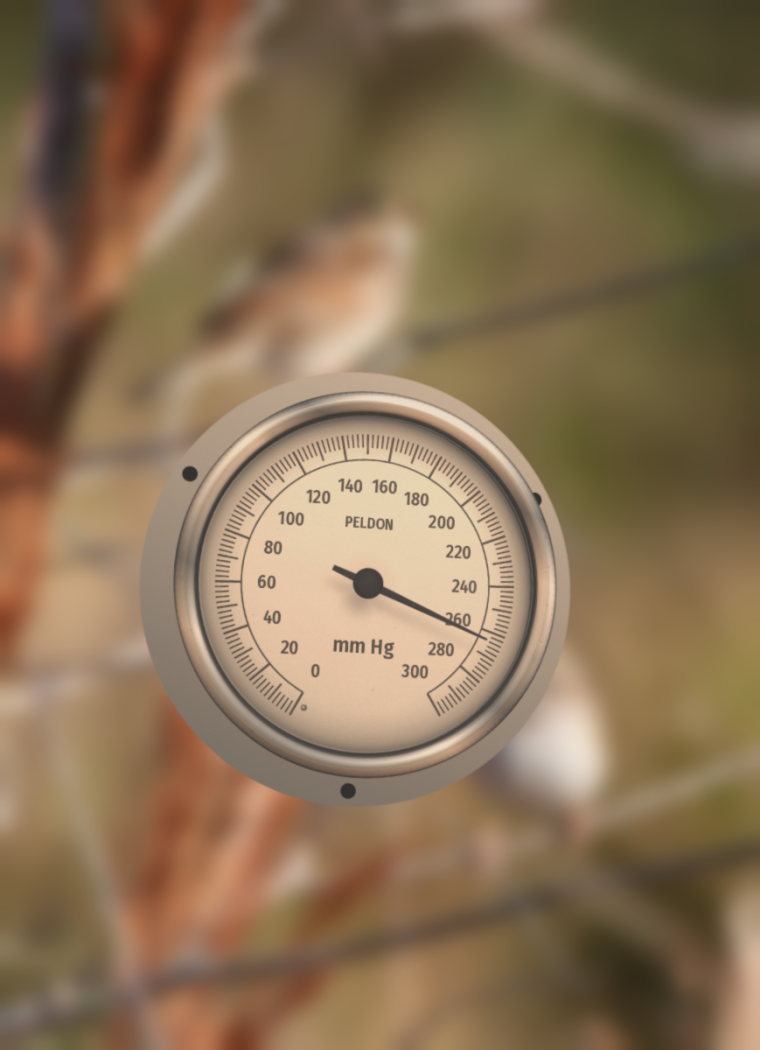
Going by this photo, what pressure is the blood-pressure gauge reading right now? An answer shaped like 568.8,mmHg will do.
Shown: 264,mmHg
